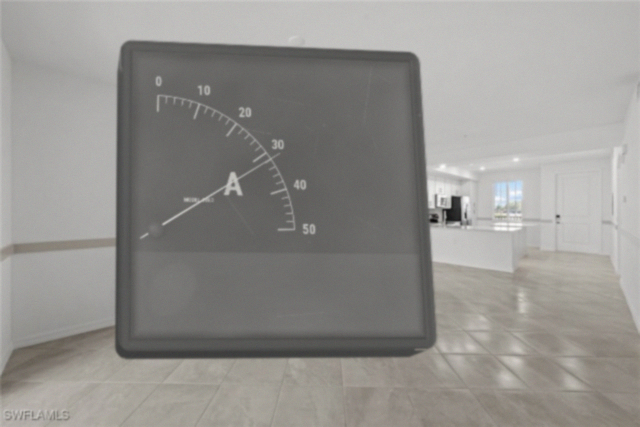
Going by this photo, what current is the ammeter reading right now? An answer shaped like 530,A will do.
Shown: 32,A
